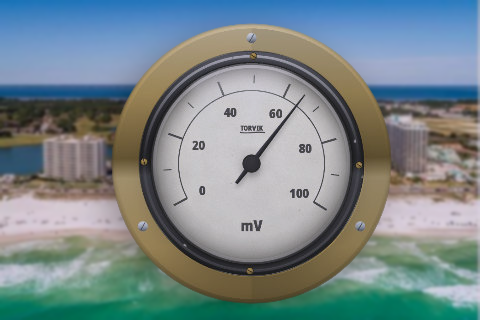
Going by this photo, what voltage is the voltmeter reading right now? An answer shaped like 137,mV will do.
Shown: 65,mV
